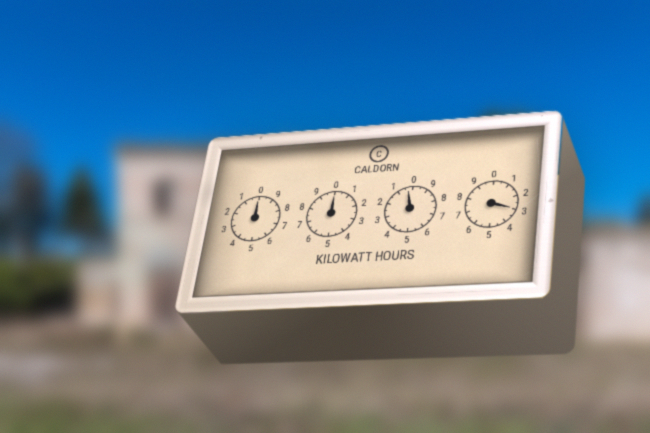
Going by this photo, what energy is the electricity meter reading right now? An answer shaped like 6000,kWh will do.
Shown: 3,kWh
